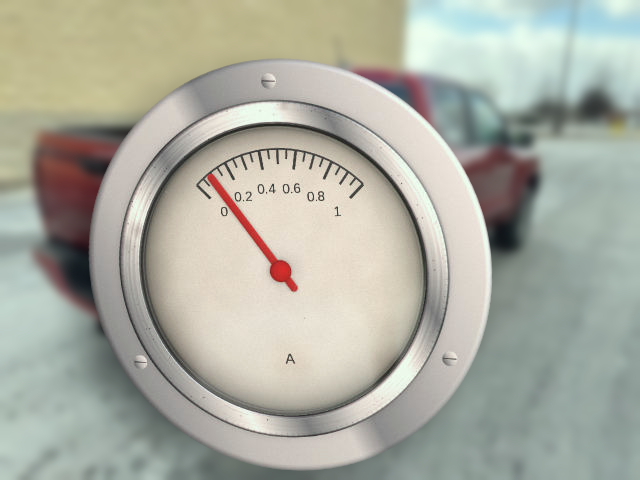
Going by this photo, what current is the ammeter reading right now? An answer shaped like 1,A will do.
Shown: 0.1,A
